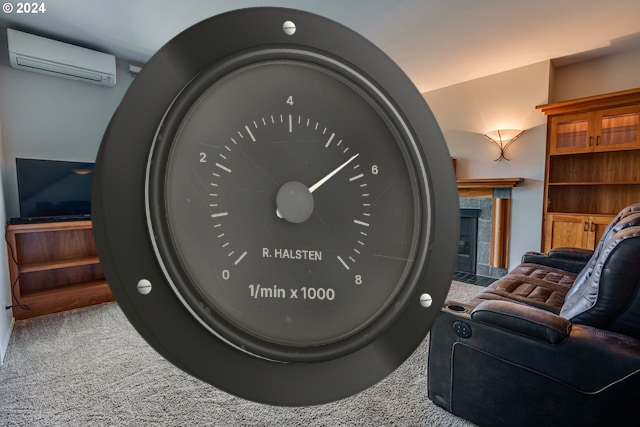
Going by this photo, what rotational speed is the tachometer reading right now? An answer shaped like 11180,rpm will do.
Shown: 5600,rpm
